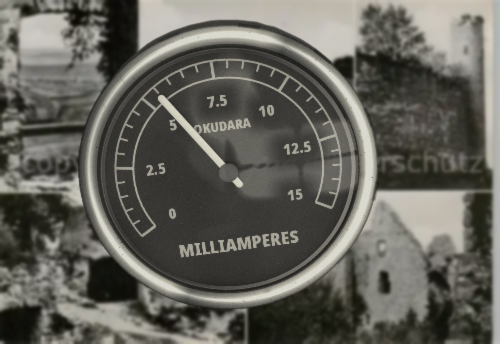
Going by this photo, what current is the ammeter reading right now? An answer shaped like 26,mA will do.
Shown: 5.5,mA
